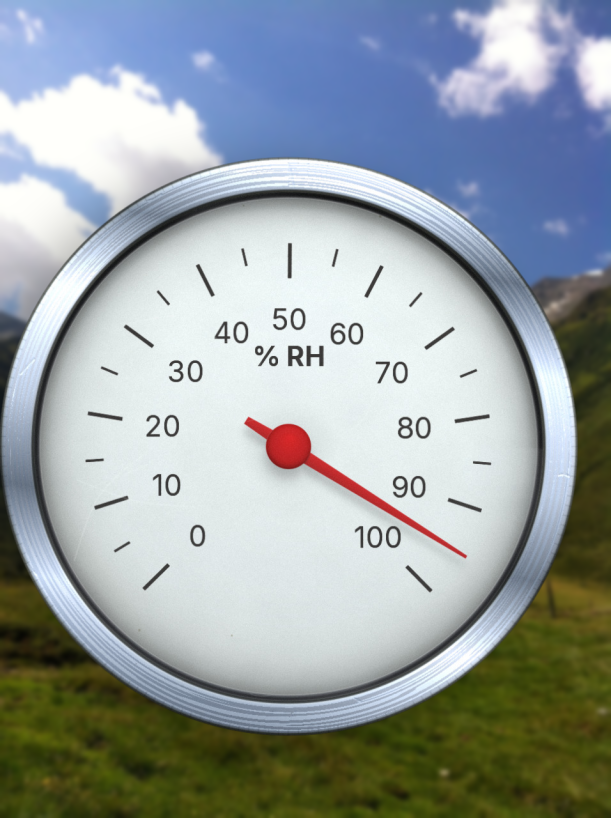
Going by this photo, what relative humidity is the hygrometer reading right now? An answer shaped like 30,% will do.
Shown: 95,%
